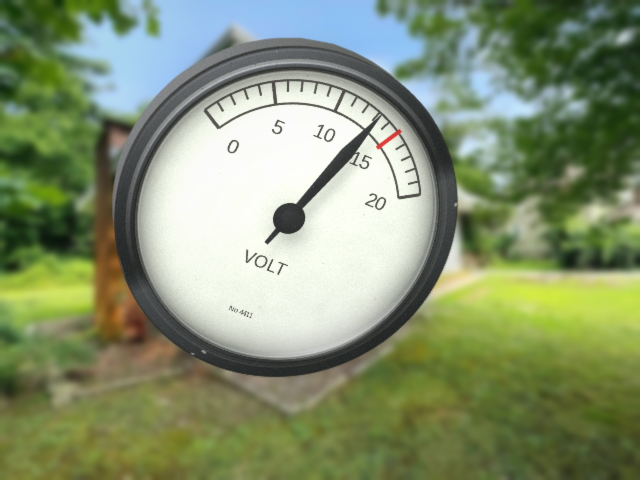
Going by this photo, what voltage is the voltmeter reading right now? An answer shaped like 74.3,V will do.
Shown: 13,V
